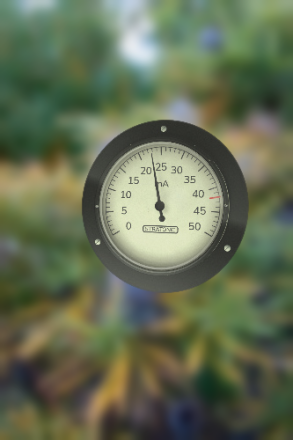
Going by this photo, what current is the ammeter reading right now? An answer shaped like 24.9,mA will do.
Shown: 23,mA
